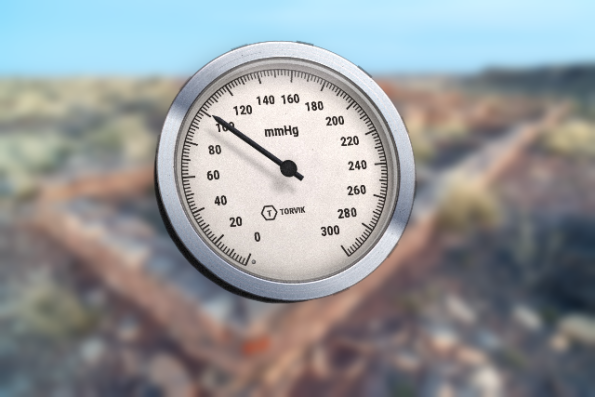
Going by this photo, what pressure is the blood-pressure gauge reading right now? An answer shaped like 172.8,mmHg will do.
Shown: 100,mmHg
